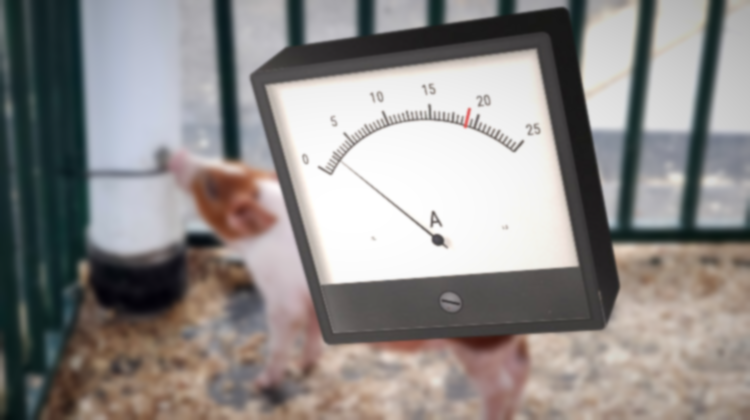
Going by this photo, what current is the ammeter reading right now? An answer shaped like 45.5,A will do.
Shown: 2.5,A
